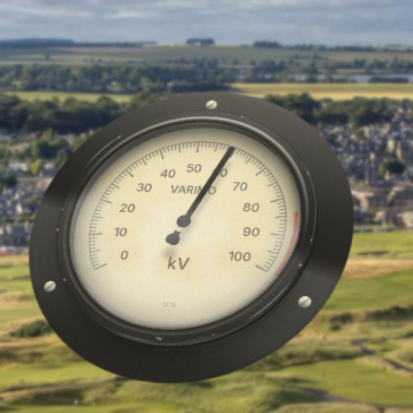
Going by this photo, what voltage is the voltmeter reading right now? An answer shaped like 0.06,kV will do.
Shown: 60,kV
